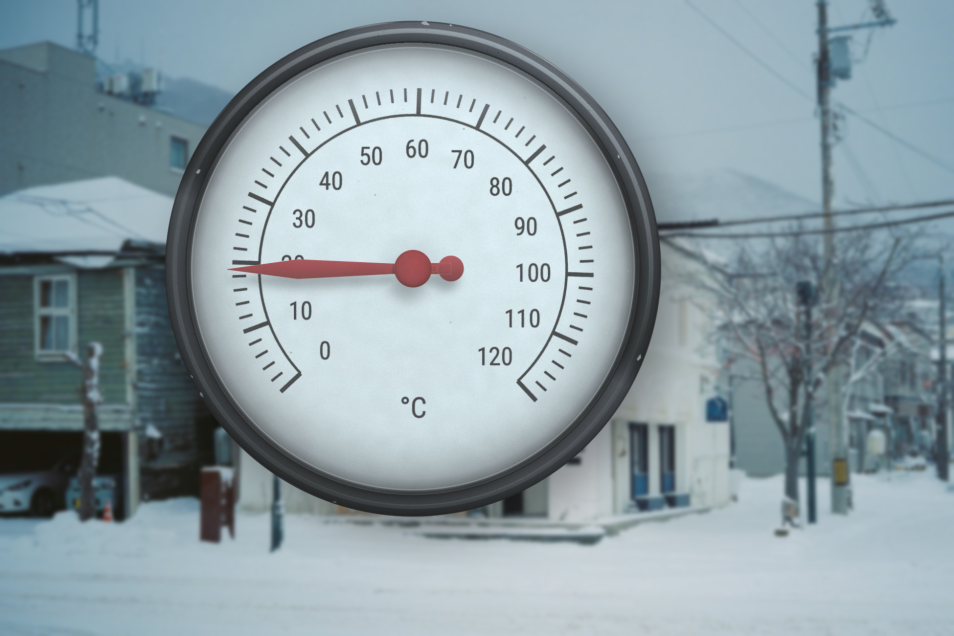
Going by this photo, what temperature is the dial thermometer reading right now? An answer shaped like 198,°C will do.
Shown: 19,°C
